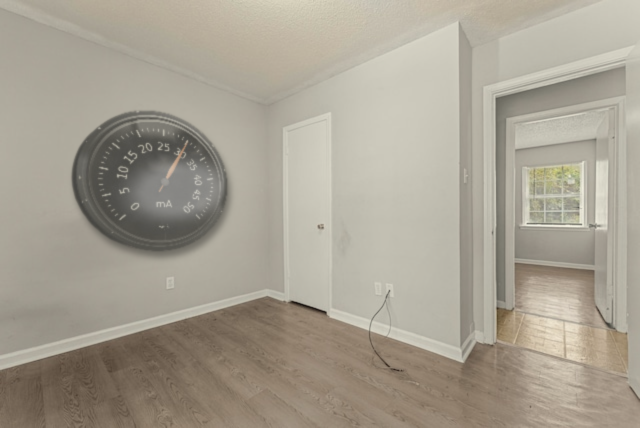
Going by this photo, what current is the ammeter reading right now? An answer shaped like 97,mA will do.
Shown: 30,mA
